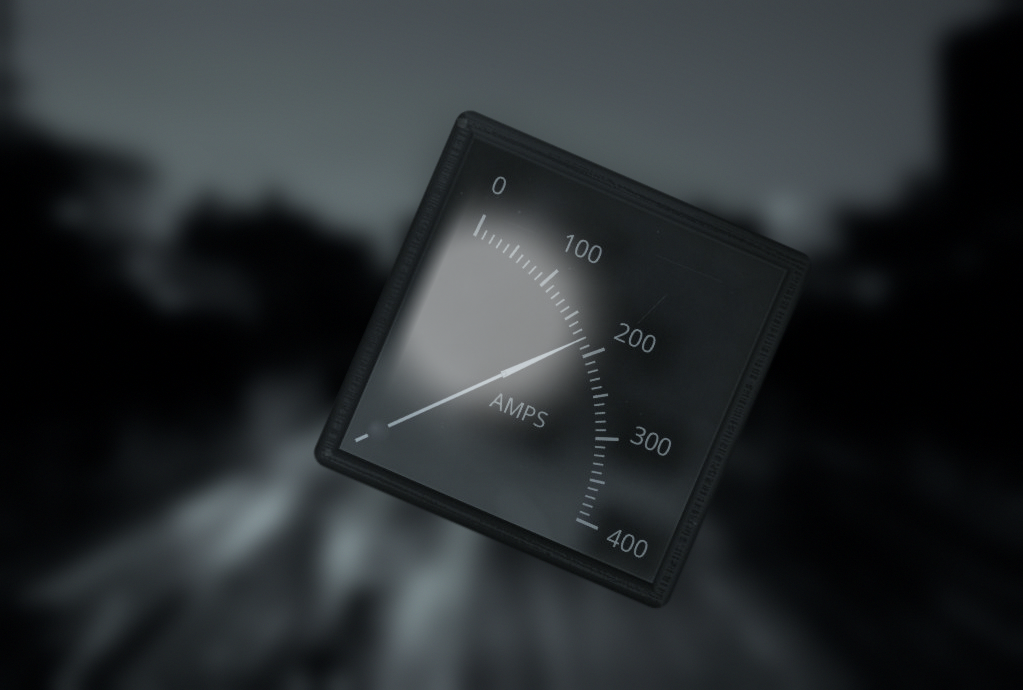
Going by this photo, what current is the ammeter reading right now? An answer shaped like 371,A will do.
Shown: 180,A
